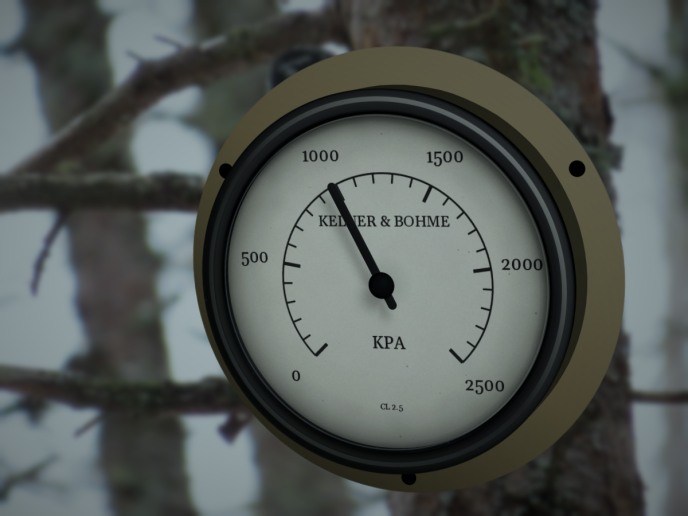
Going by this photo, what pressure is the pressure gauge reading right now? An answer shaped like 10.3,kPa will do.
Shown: 1000,kPa
